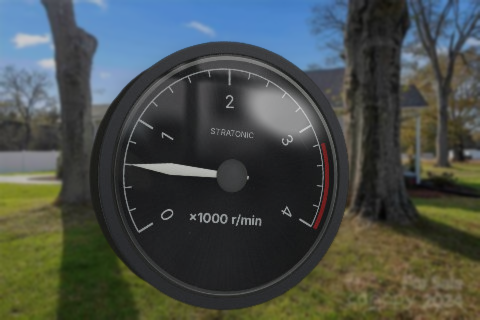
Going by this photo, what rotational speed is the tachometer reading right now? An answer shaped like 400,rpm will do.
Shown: 600,rpm
